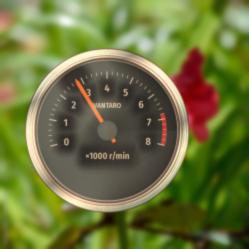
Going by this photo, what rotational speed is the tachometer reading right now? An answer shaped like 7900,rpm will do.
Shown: 2800,rpm
